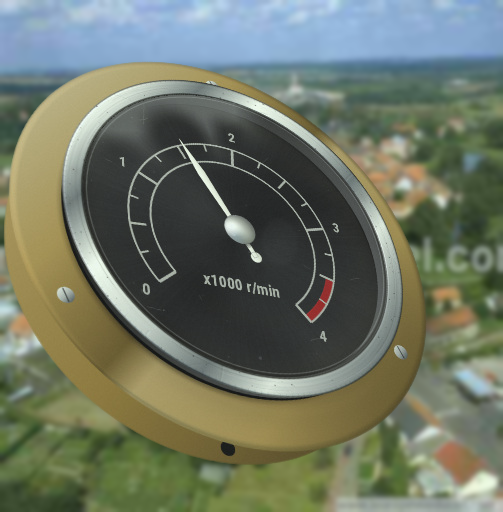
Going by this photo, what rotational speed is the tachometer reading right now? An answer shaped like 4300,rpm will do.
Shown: 1500,rpm
